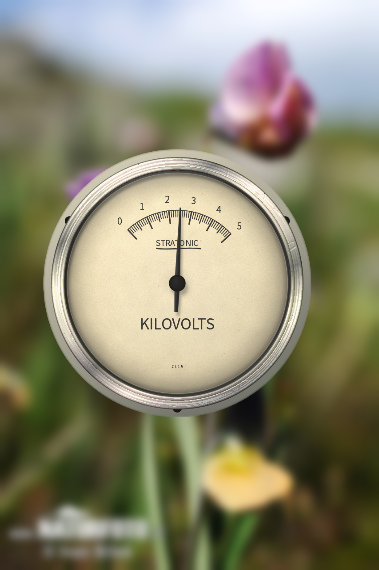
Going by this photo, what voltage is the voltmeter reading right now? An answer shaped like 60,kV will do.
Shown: 2.5,kV
